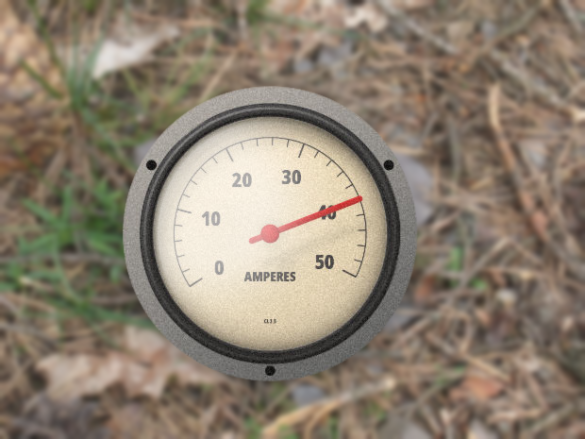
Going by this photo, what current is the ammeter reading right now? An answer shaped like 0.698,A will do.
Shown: 40,A
